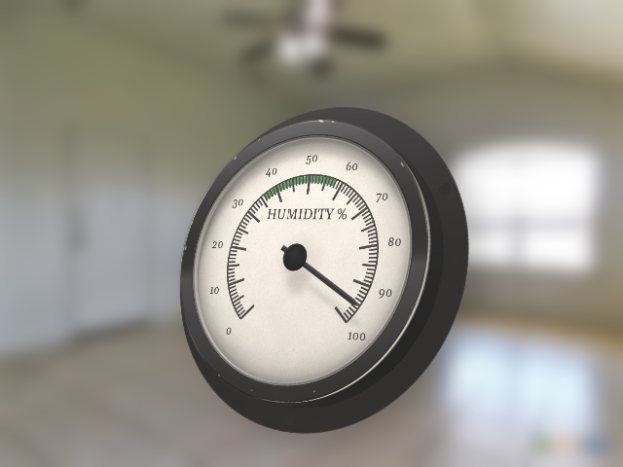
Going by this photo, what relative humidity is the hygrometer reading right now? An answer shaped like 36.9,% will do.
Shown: 95,%
